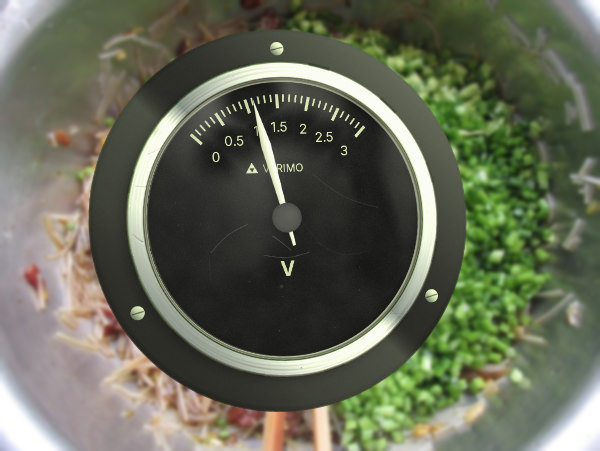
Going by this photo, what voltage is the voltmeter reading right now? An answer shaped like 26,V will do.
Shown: 1.1,V
